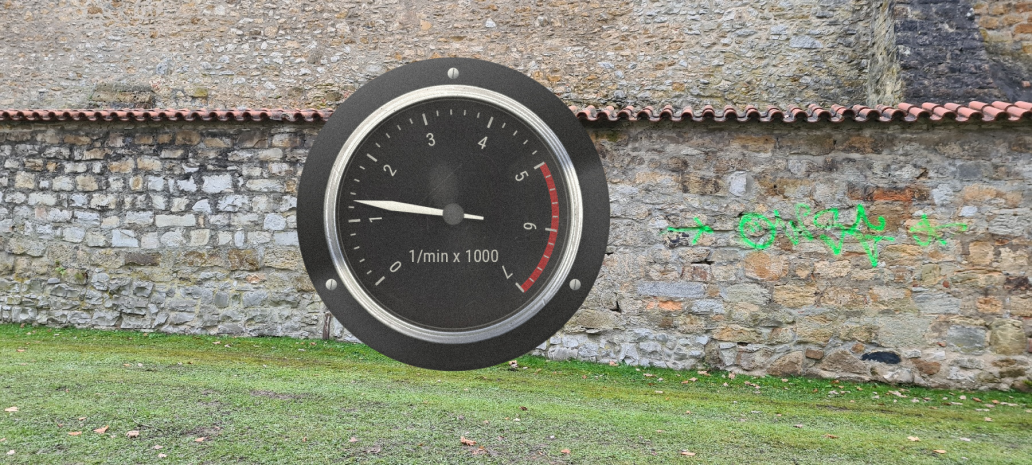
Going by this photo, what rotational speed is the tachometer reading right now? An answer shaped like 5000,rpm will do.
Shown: 1300,rpm
